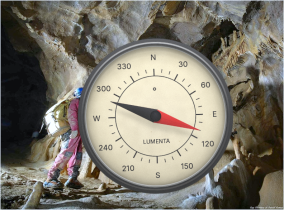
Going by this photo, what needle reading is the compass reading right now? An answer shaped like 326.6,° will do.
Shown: 110,°
